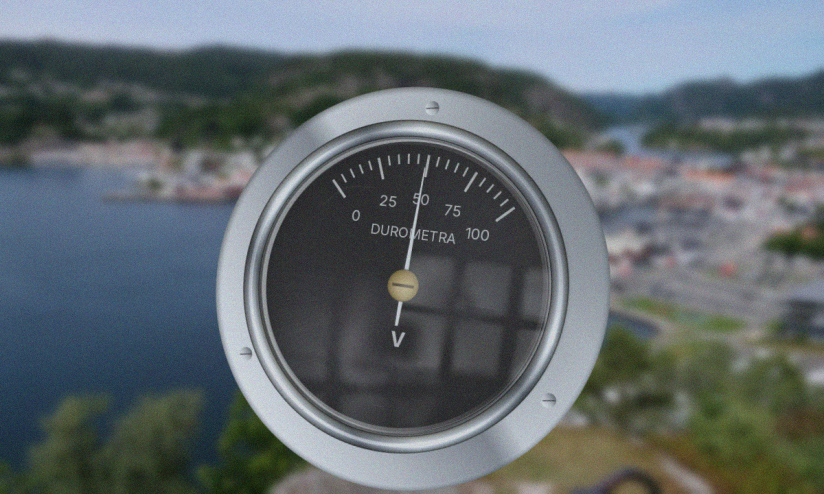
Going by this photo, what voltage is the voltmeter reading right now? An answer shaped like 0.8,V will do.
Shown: 50,V
